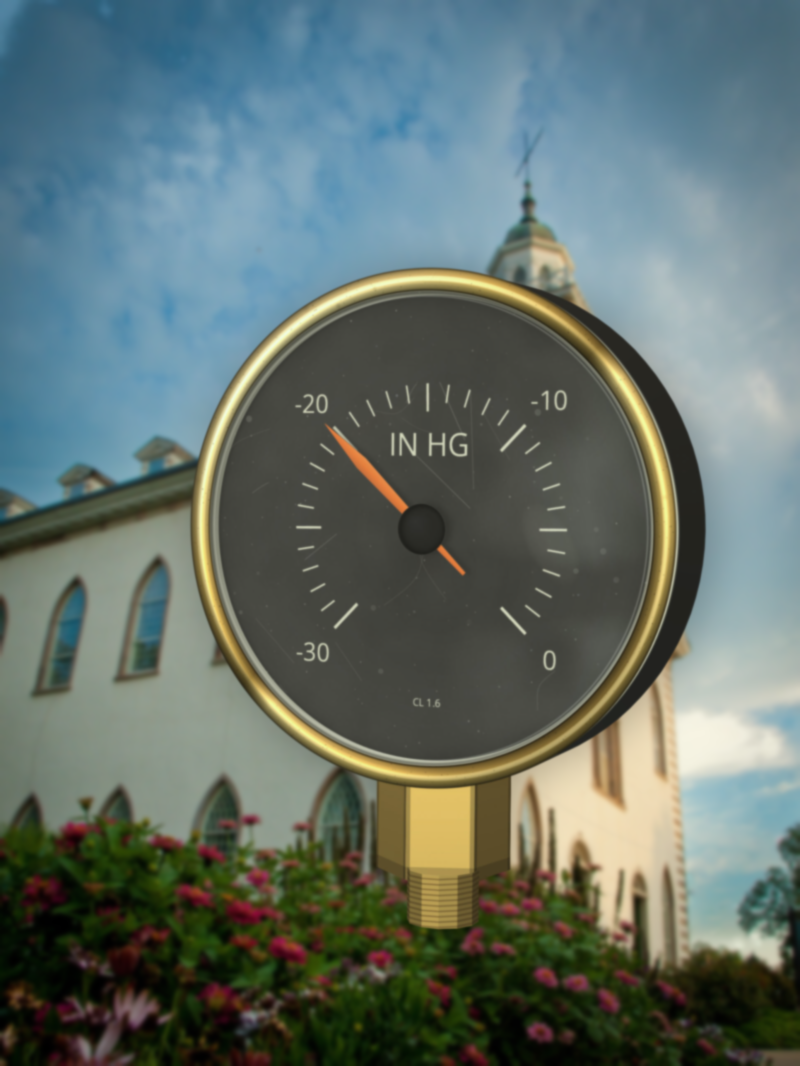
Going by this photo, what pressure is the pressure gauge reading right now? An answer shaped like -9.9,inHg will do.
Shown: -20,inHg
